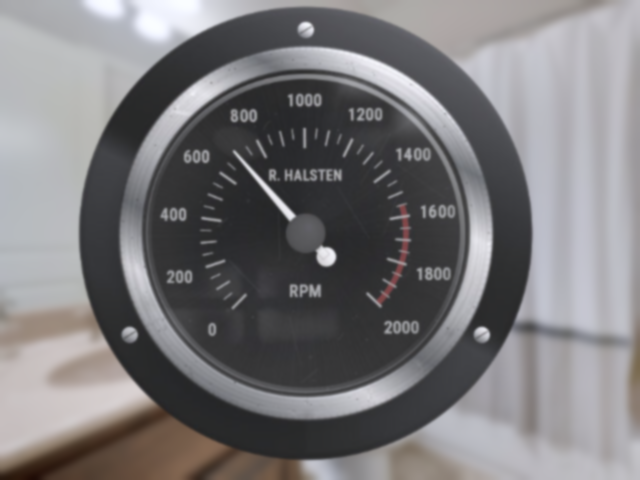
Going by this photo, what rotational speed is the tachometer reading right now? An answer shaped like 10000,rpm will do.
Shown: 700,rpm
